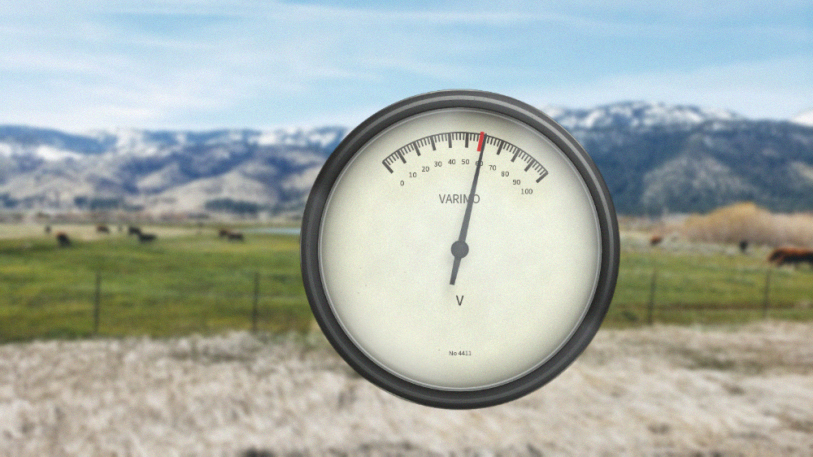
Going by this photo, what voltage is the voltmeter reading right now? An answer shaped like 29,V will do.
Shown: 60,V
